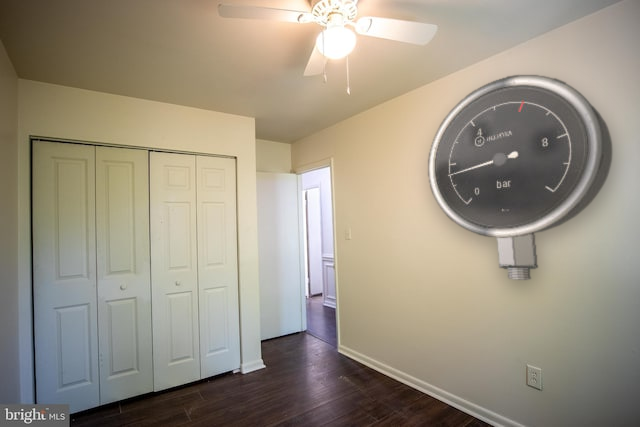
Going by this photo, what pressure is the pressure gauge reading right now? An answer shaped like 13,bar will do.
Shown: 1.5,bar
